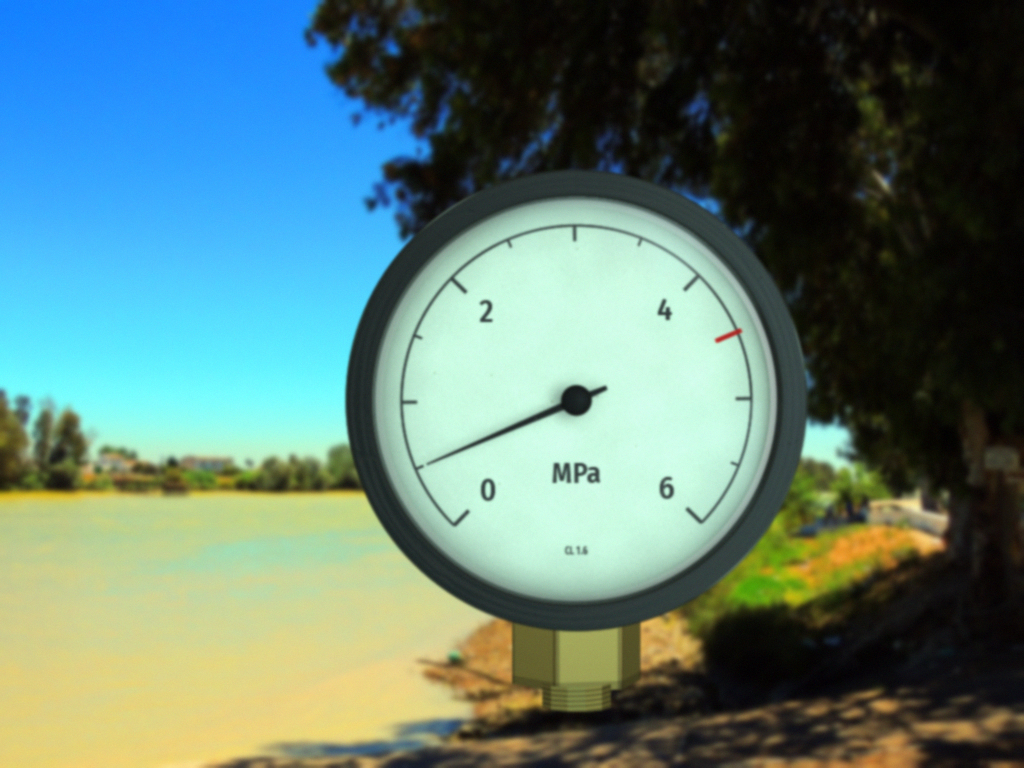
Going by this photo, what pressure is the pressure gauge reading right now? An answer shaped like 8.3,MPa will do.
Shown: 0.5,MPa
